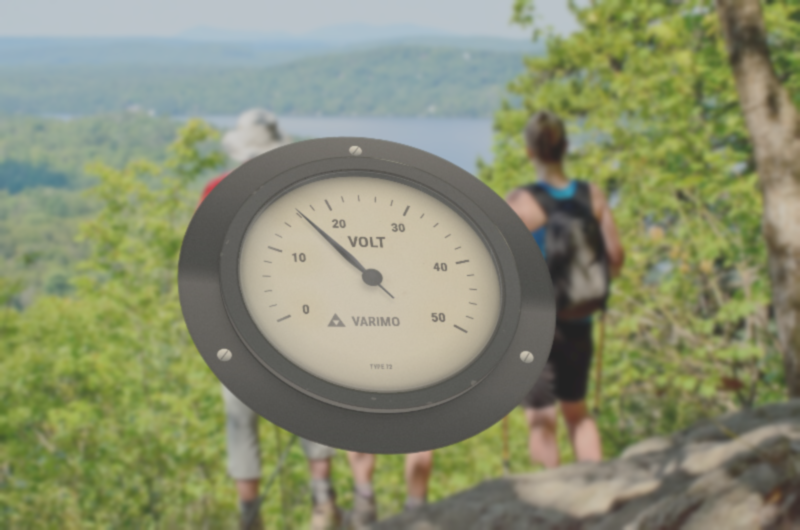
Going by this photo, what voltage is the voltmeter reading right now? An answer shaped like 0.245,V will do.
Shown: 16,V
